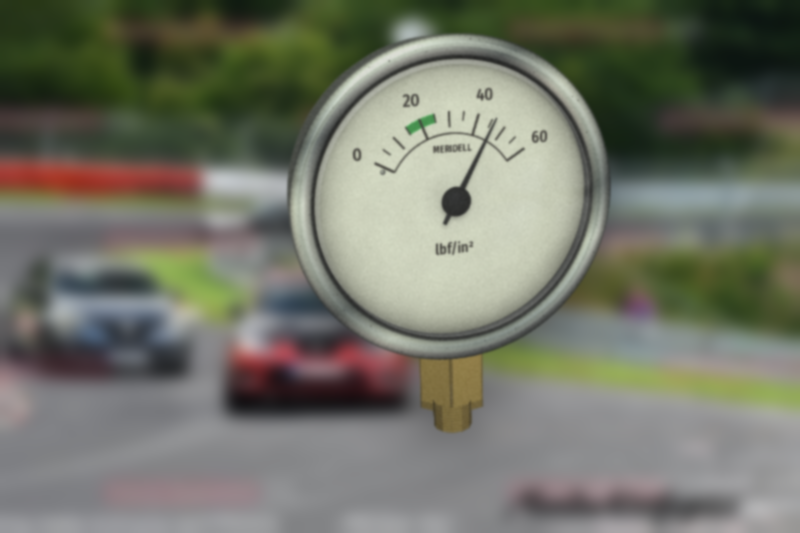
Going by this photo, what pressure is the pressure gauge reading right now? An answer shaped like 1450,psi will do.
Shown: 45,psi
